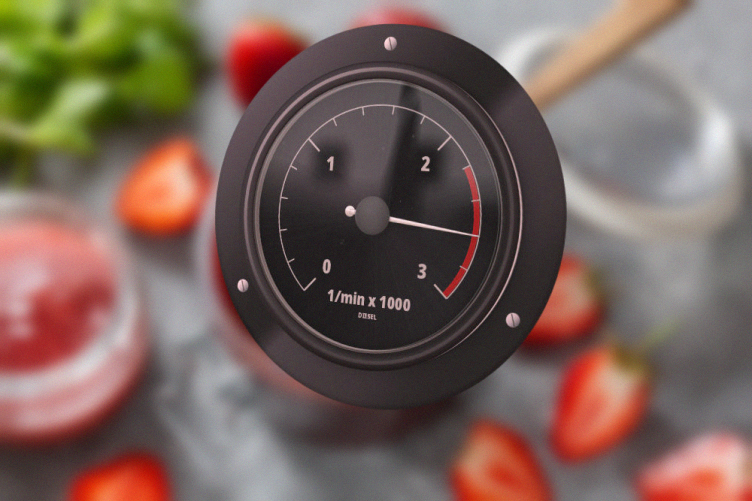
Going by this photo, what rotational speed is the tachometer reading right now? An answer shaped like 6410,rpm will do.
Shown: 2600,rpm
